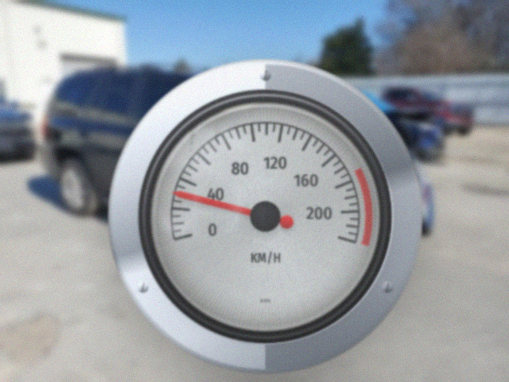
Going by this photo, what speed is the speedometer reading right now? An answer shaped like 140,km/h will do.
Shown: 30,km/h
